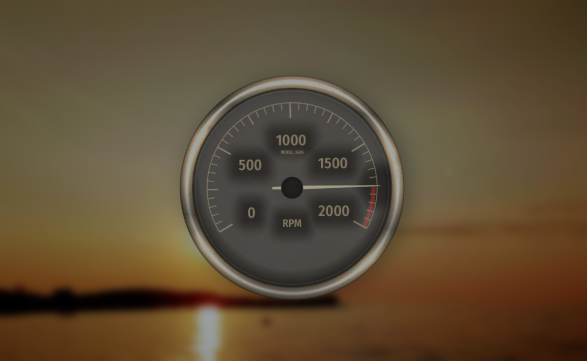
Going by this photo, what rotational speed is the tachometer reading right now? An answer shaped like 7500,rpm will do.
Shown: 1750,rpm
